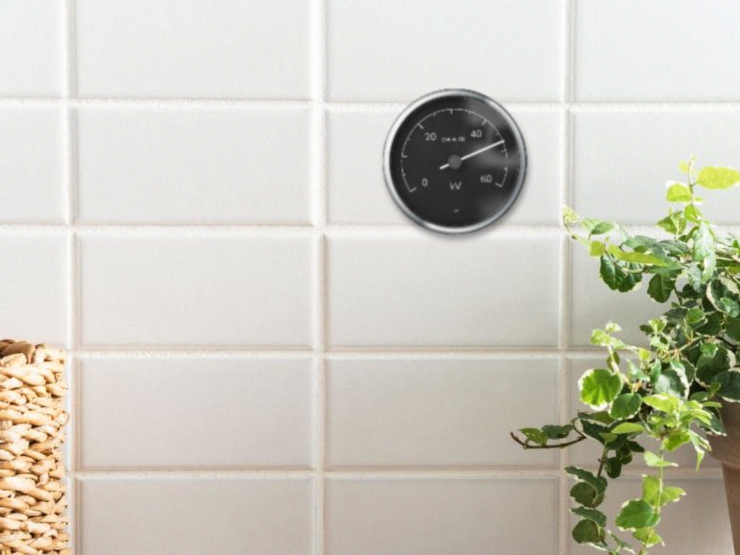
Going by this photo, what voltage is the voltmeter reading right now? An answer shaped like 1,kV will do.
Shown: 47.5,kV
